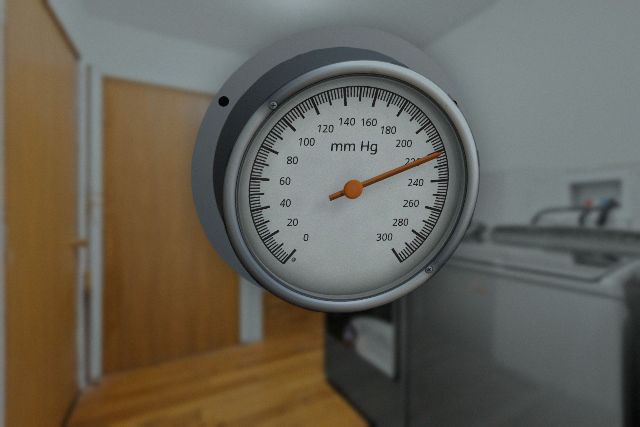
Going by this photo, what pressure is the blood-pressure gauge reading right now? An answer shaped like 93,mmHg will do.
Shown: 220,mmHg
